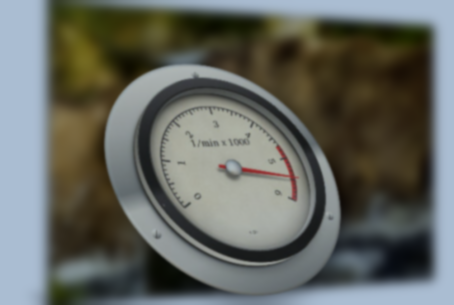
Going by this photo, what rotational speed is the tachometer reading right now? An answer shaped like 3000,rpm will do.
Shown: 5500,rpm
